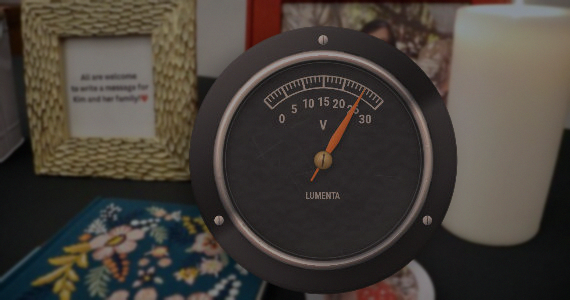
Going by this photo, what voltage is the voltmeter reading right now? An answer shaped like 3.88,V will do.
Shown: 25,V
